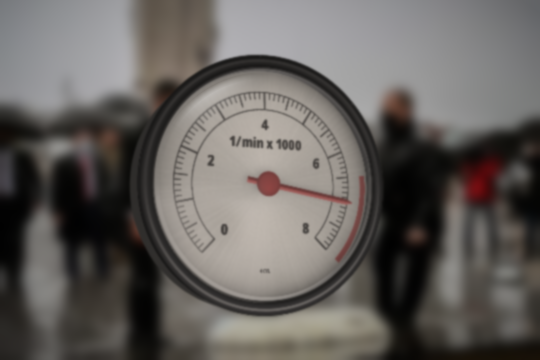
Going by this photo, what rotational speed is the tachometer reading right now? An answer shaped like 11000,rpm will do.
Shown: 7000,rpm
